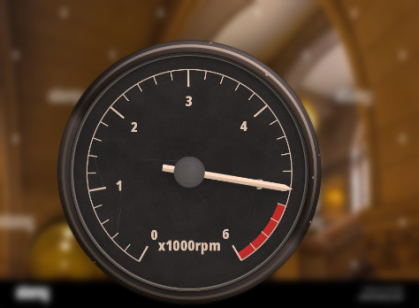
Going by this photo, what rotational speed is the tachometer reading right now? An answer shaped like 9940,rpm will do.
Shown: 5000,rpm
